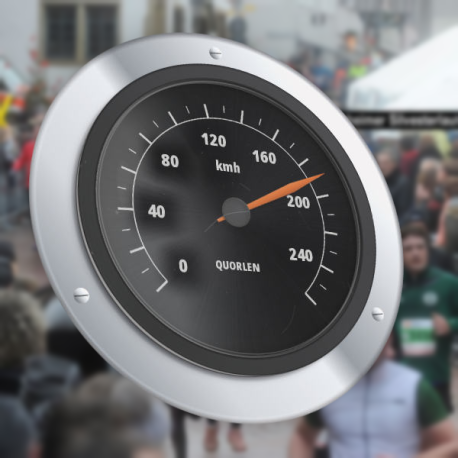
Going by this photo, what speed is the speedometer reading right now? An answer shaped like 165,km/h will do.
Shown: 190,km/h
